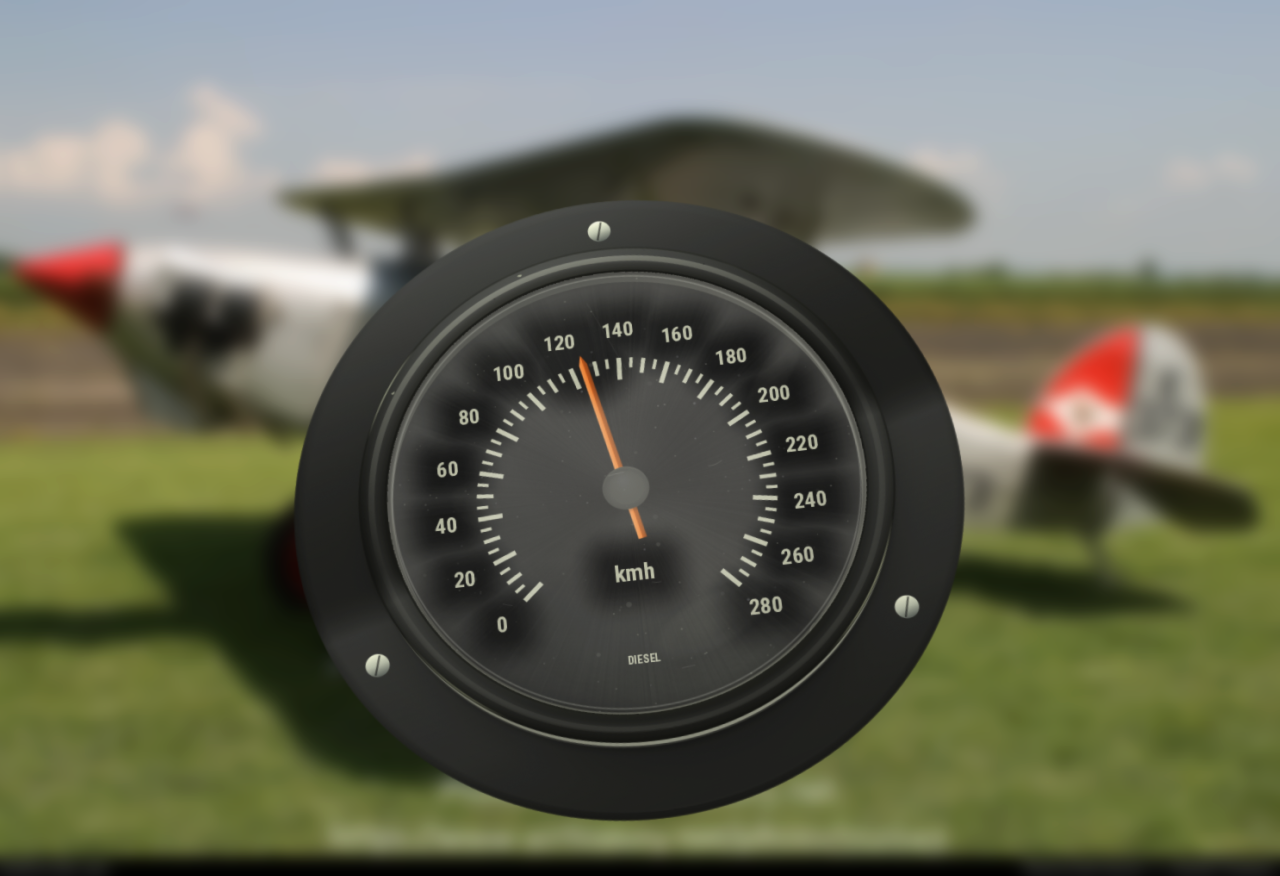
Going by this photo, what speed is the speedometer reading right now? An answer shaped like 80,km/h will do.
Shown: 125,km/h
